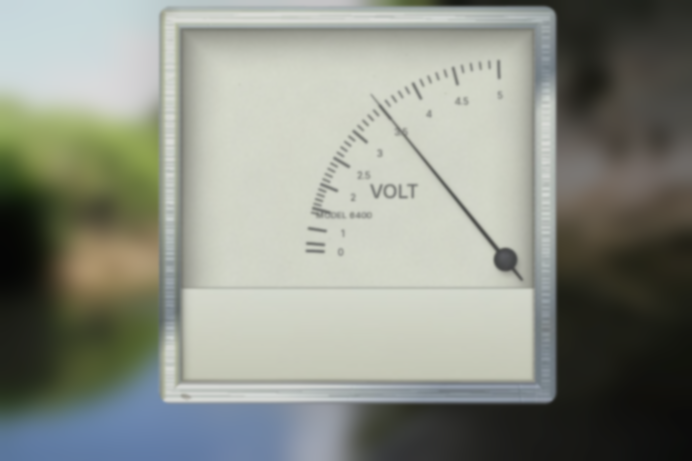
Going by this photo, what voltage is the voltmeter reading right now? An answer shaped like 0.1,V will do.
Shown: 3.5,V
